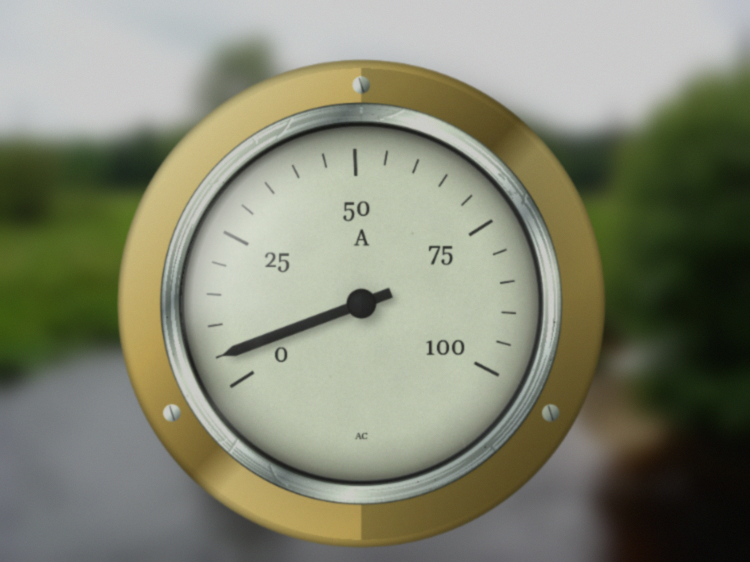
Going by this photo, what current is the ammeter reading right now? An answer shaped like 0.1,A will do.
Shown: 5,A
